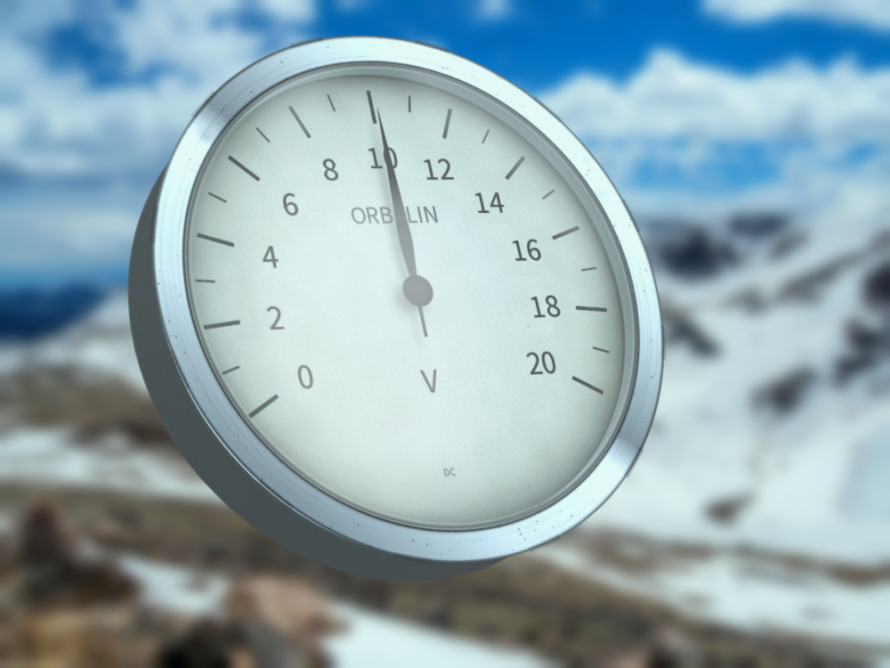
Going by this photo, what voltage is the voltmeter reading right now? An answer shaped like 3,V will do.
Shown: 10,V
